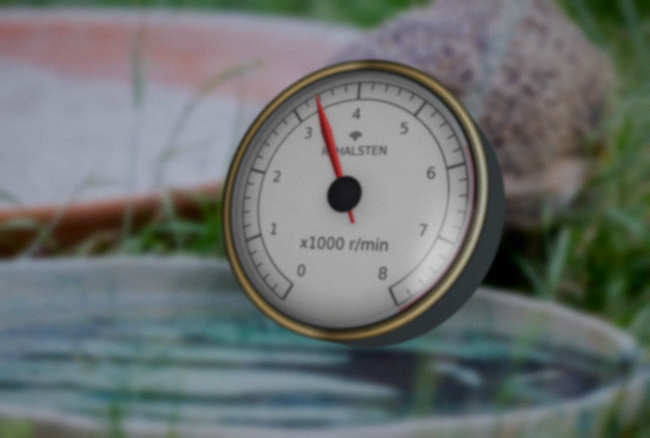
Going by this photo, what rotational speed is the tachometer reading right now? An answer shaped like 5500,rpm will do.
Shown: 3400,rpm
